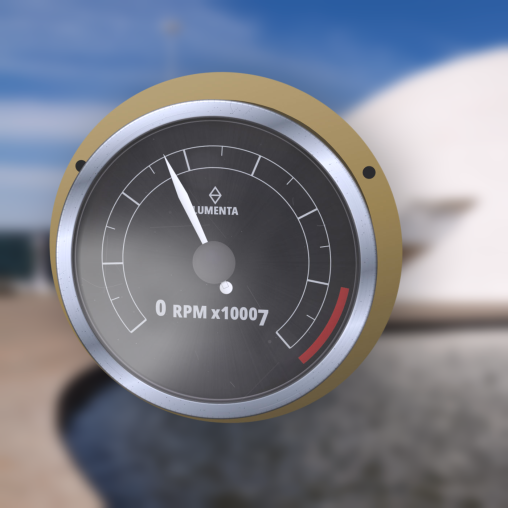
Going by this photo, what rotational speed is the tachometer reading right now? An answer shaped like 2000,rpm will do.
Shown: 2750,rpm
